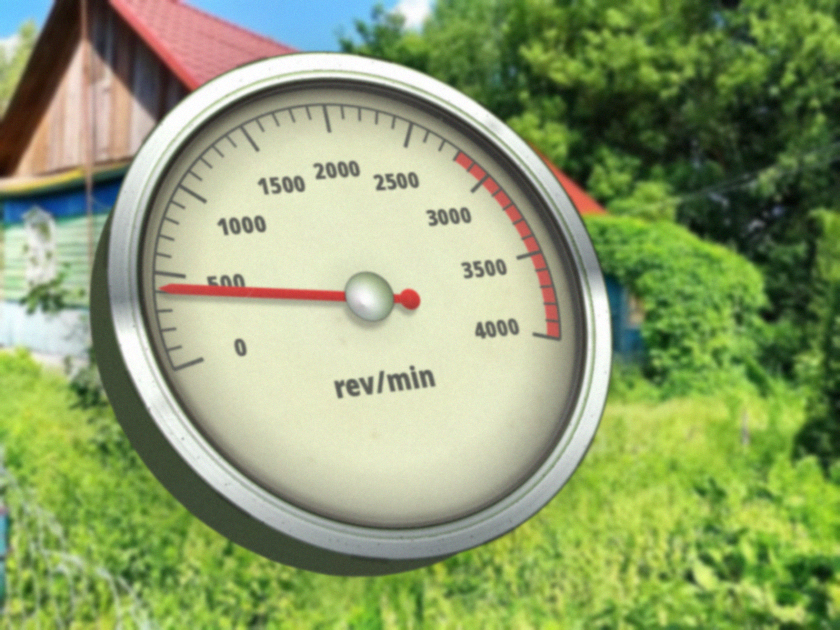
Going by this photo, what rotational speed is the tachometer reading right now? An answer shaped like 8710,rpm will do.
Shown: 400,rpm
